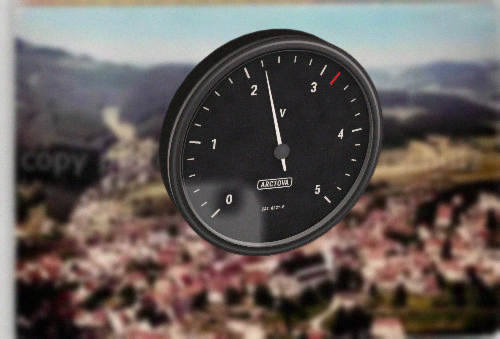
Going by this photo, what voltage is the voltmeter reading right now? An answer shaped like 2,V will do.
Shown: 2.2,V
